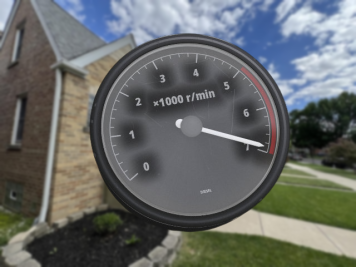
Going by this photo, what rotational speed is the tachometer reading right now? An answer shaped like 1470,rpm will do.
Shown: 6900,rpm
